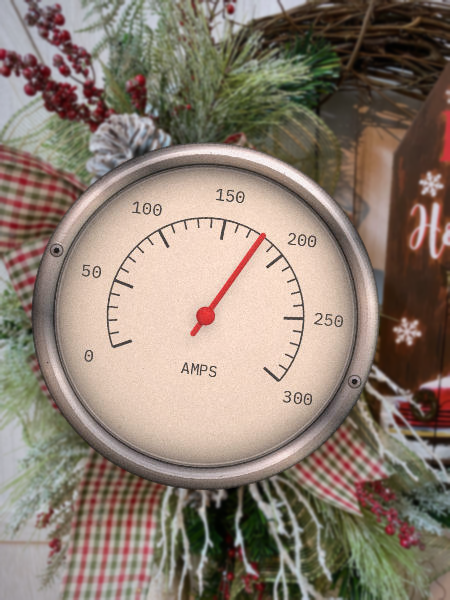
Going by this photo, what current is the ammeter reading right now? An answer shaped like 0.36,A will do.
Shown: 180,A
